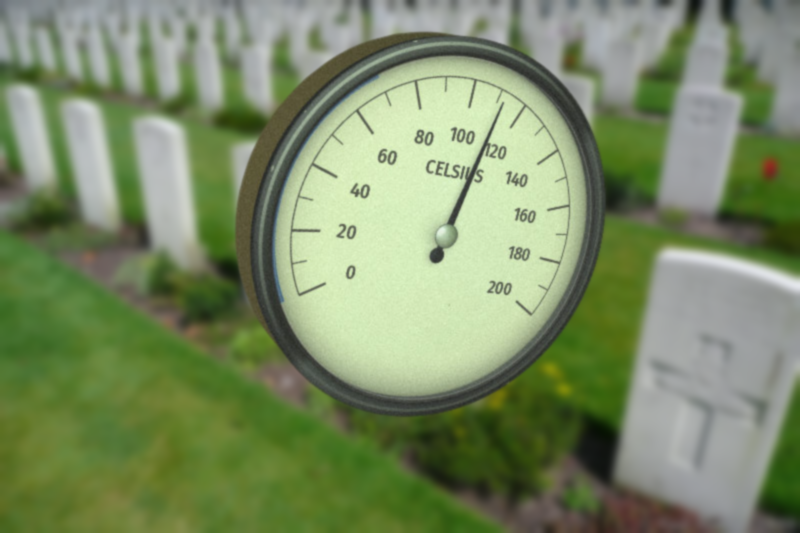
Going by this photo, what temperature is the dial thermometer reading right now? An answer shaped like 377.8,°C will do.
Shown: 110,°C
